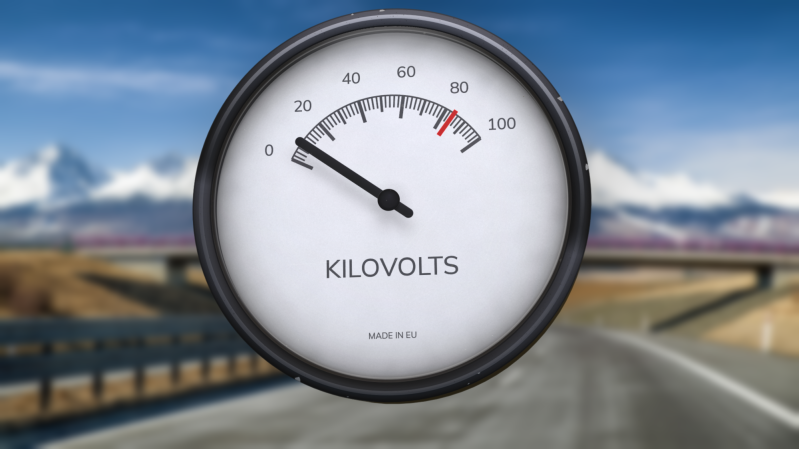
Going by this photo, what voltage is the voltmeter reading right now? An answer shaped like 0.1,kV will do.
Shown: 8,kV
